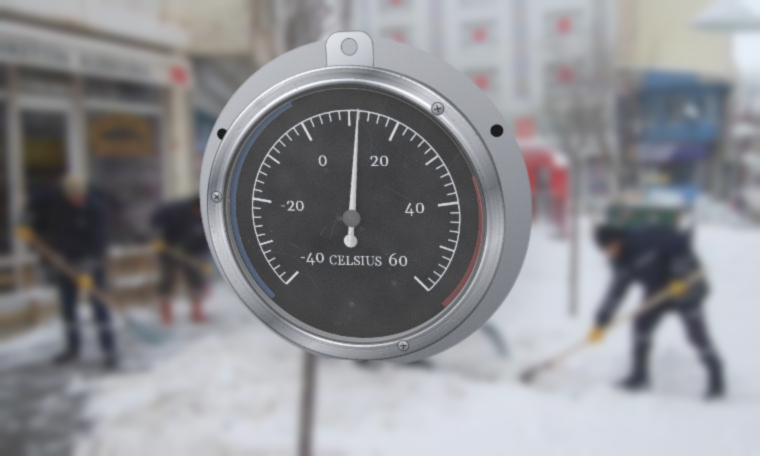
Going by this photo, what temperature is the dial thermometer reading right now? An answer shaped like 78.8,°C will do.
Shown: 12,°C
